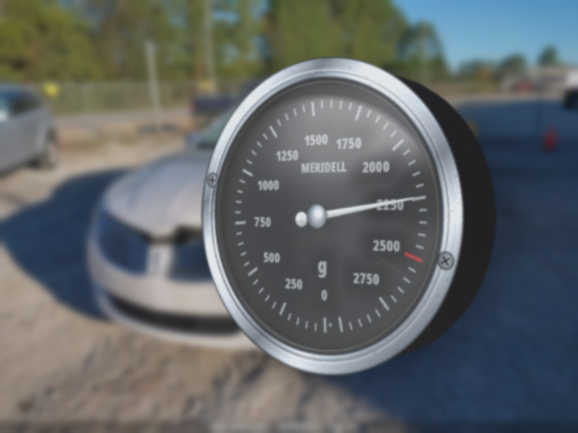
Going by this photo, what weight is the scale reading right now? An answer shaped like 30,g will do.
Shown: 2250,g
